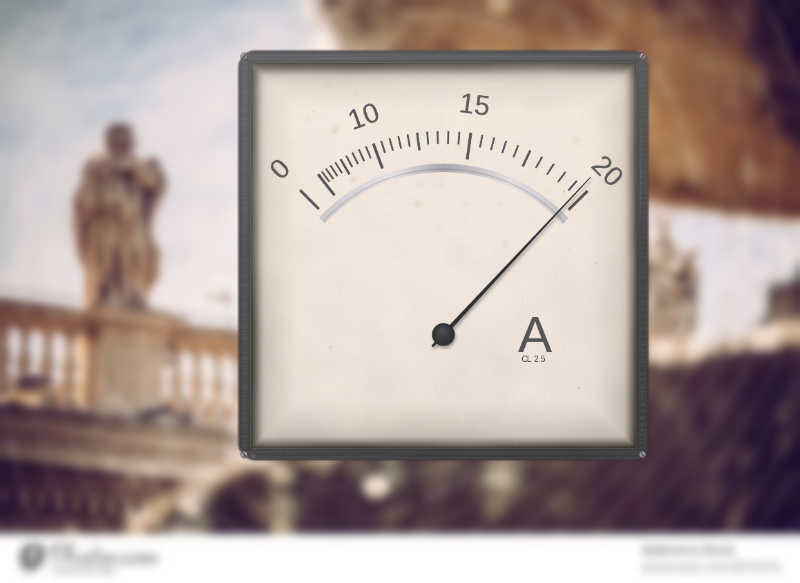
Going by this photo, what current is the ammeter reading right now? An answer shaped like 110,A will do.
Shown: 19.75,A
